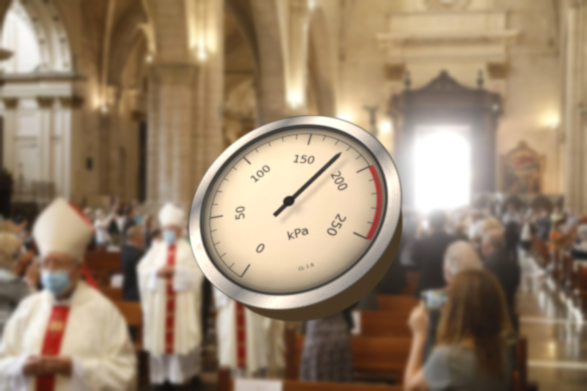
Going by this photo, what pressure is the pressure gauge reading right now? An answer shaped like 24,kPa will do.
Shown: 180,kPa
